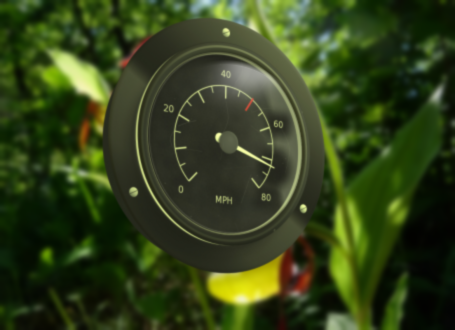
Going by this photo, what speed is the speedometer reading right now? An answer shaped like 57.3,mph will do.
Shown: 72.5,mph
